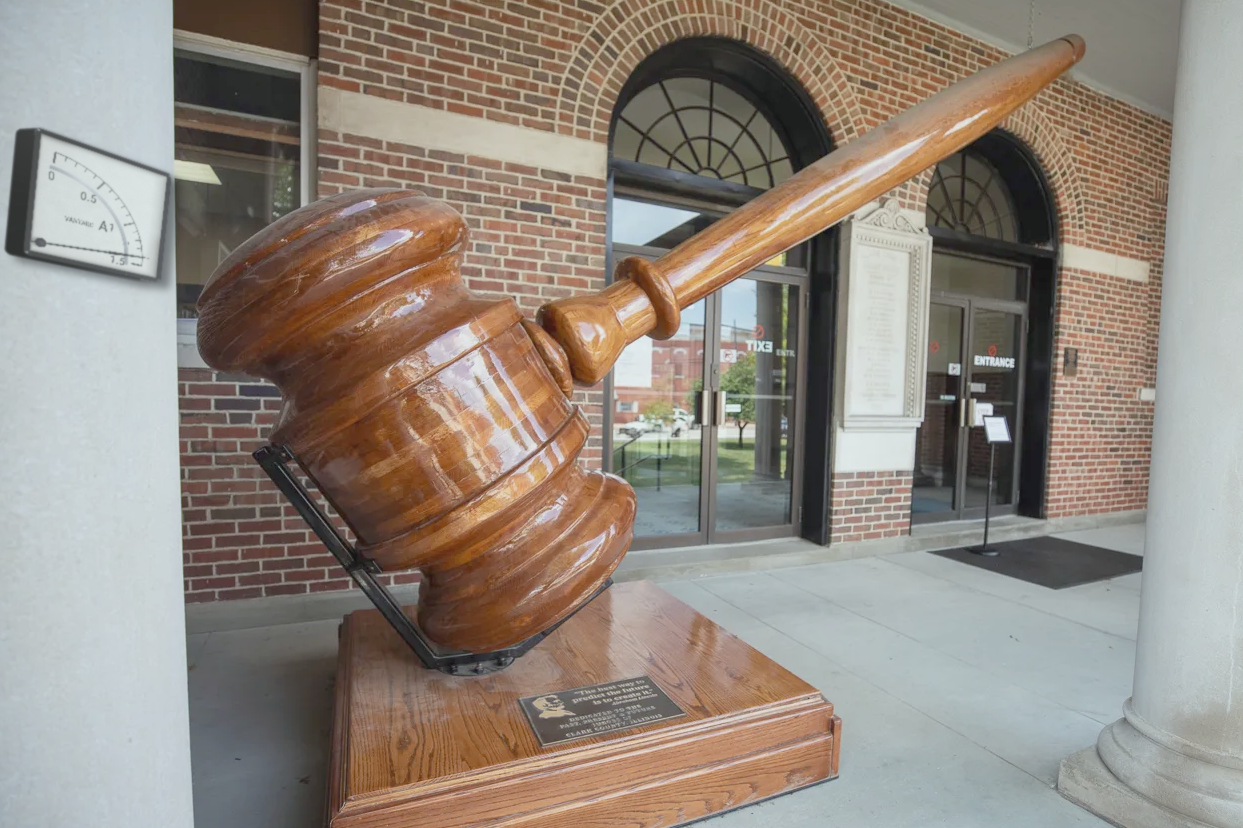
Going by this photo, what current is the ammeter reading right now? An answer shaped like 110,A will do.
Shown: 1.4,A
